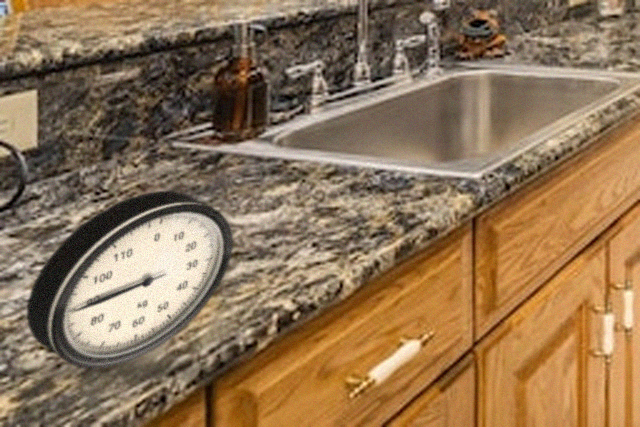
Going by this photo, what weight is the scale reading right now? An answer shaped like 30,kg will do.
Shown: 90,kg
